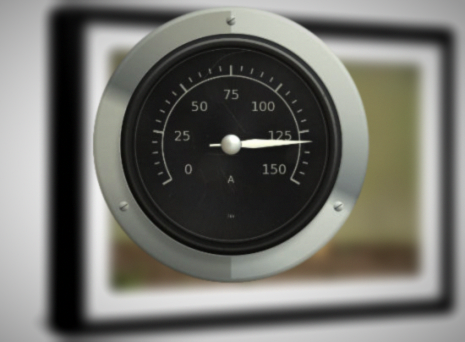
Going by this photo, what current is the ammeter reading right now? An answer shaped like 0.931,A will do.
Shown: 130,A
